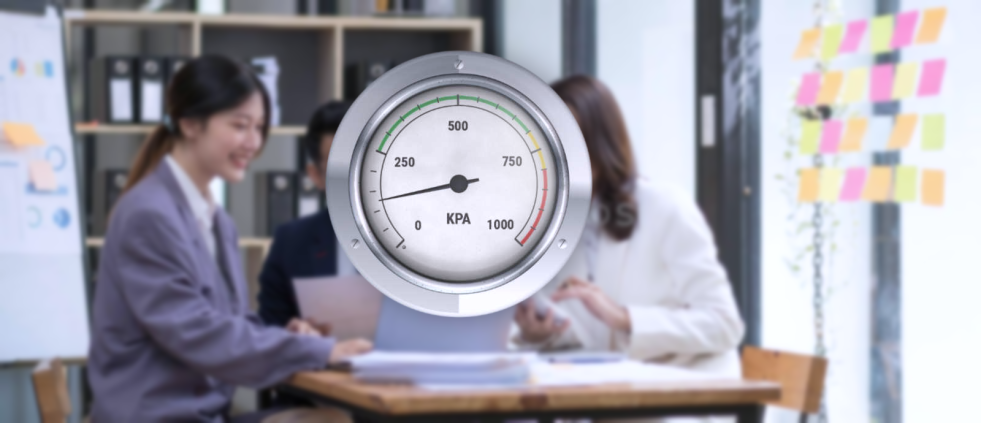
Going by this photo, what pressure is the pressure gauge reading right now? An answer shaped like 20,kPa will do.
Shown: 125,kPa
